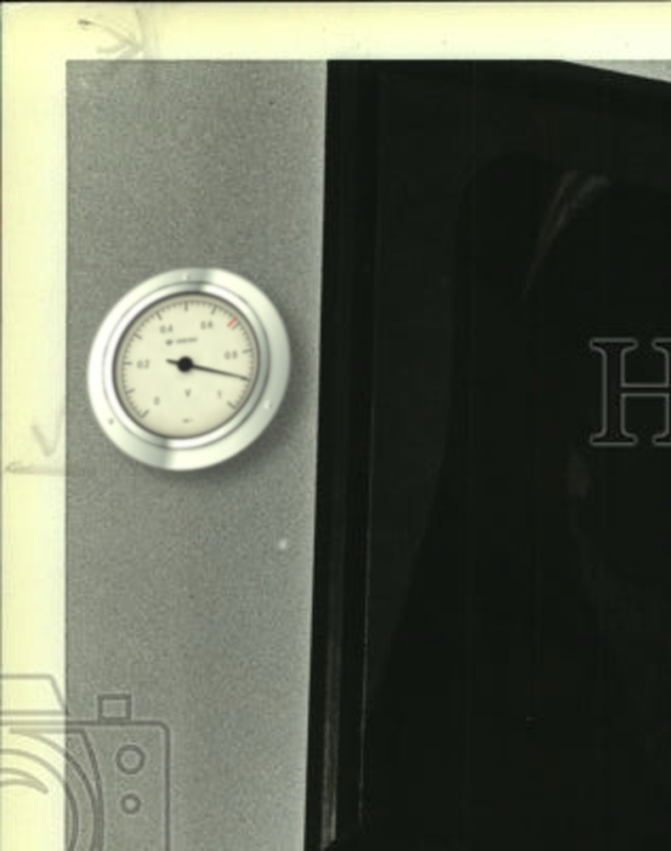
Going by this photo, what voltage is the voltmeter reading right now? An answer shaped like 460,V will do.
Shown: 0.9,V
